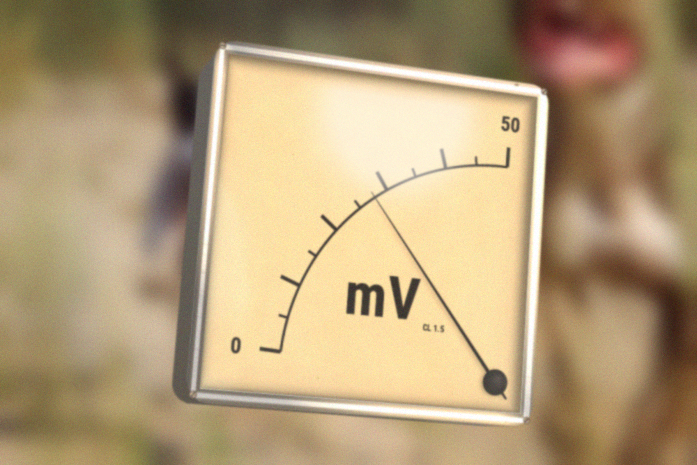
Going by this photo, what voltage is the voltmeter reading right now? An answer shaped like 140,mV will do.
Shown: 27.5,mV
